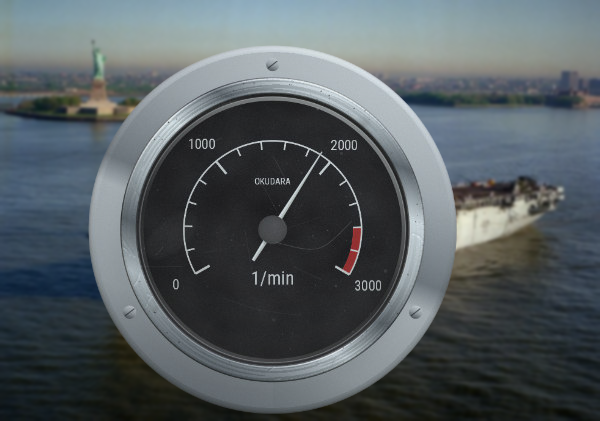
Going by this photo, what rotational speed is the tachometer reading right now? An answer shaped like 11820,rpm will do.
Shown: 1900,rpm
